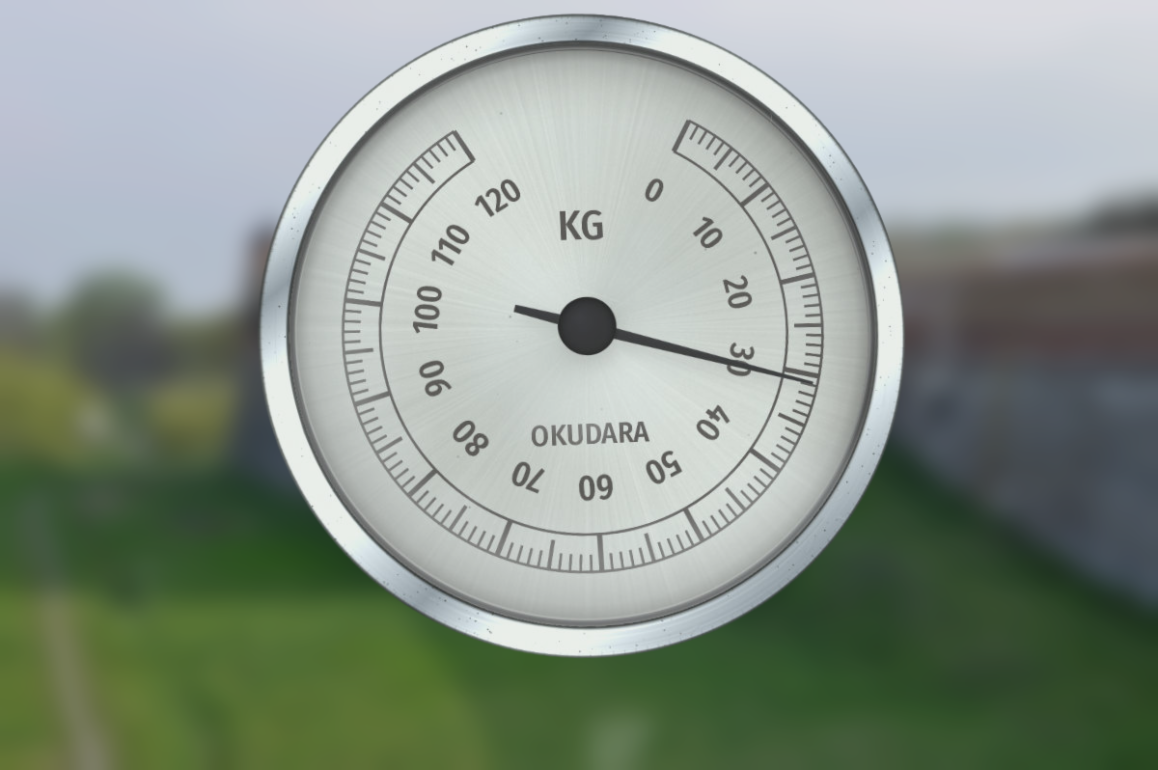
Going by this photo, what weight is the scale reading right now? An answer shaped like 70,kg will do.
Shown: 31,kg
